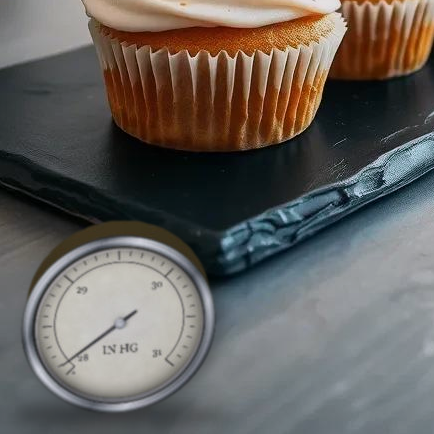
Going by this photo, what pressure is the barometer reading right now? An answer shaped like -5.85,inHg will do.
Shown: 28.1,inHg
